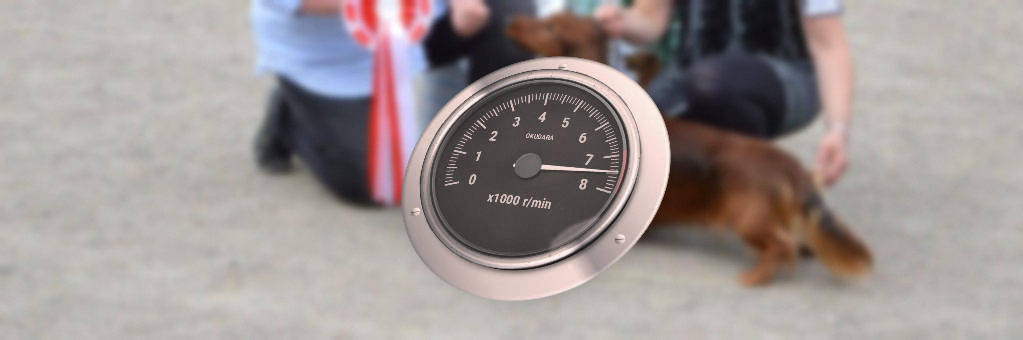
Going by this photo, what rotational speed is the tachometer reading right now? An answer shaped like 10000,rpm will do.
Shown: 7500,rpm
